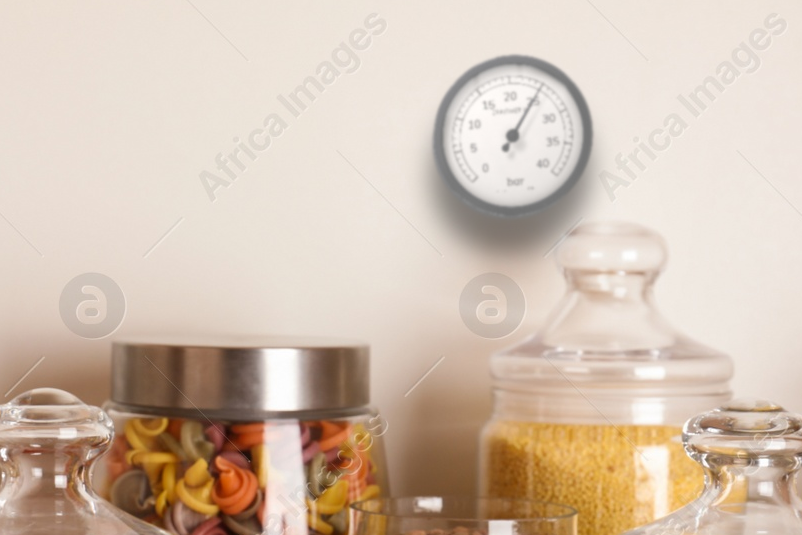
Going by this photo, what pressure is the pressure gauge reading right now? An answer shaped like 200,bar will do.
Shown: 25,bar
